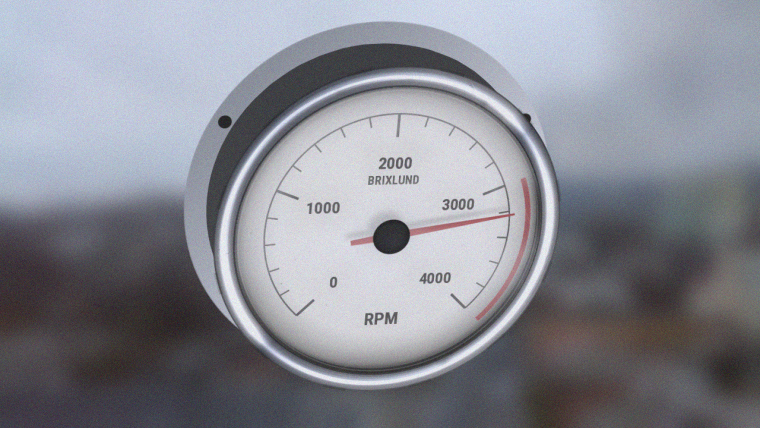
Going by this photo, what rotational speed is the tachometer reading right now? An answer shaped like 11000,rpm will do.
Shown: 3200,rpm
